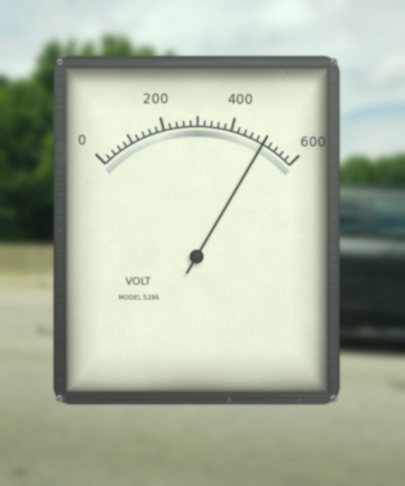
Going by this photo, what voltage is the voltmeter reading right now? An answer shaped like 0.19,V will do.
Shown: 500,V
